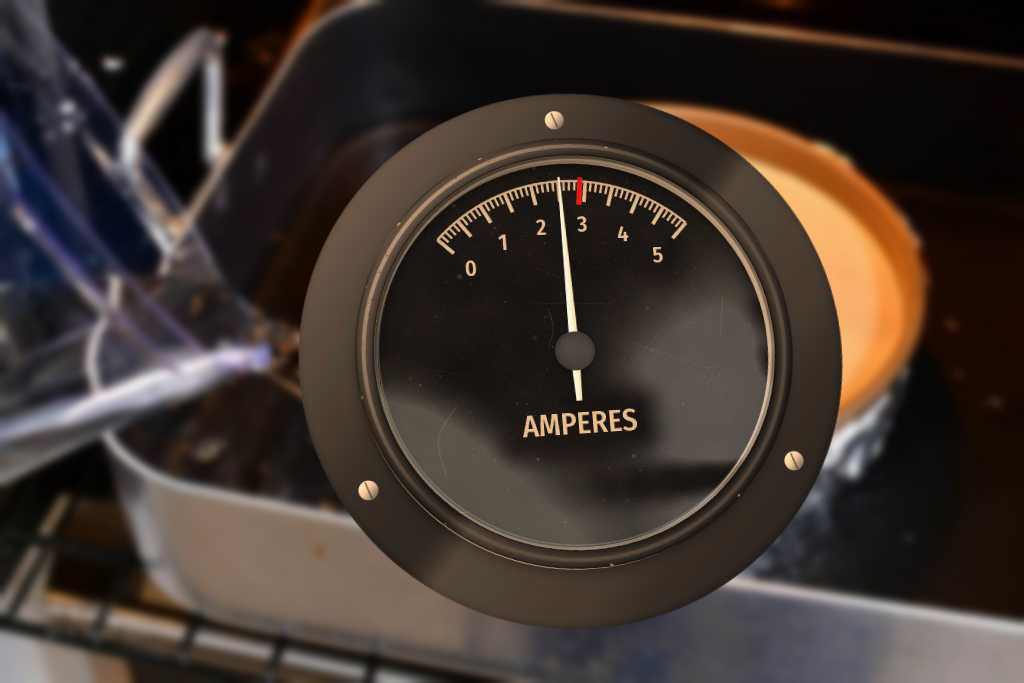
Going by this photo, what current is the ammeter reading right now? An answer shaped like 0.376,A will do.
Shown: 2.5,A
